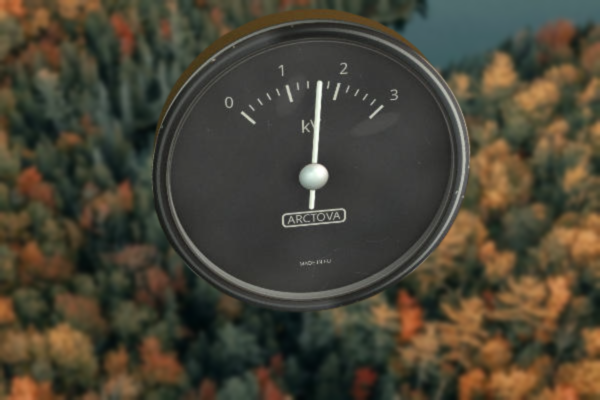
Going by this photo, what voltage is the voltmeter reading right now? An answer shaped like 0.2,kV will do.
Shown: 1.6,kV
